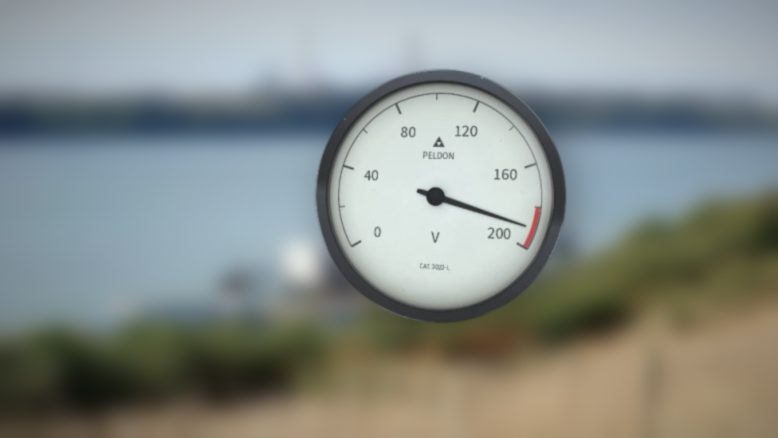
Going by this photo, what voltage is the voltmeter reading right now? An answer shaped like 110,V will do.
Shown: 190,V
